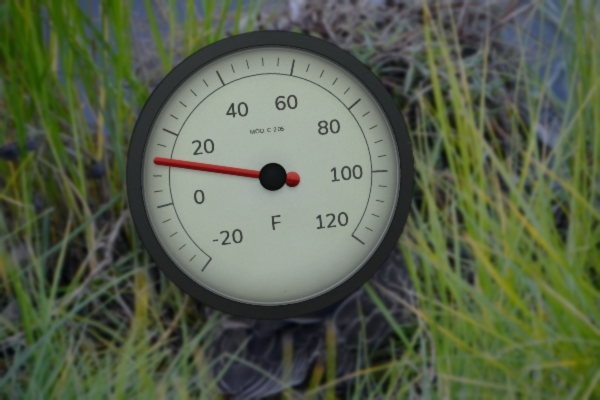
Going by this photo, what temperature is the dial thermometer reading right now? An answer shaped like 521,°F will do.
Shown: 12,°F
